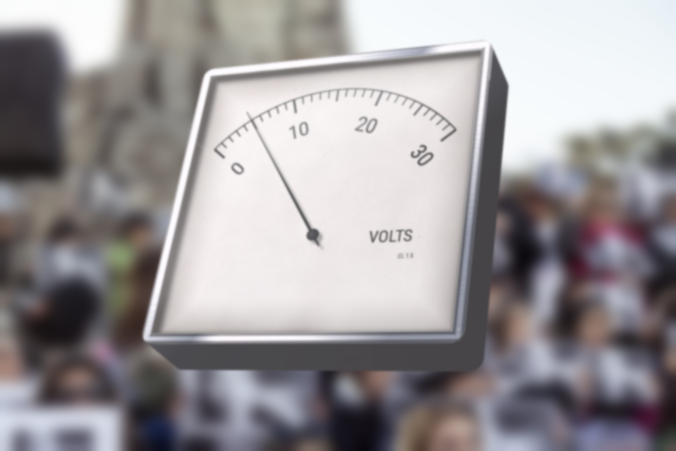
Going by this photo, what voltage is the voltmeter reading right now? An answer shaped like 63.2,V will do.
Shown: 5,V
